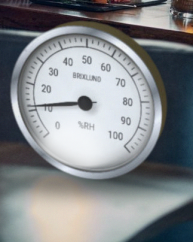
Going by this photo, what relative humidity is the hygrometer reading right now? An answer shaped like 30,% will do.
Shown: 12,%
